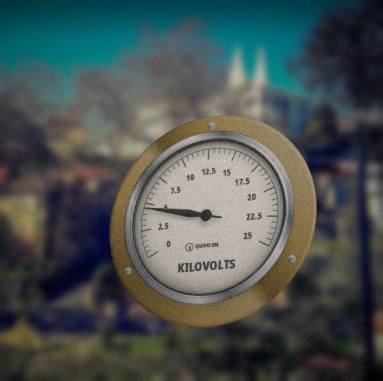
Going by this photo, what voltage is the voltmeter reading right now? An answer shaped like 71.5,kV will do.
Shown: 4.5,kV
